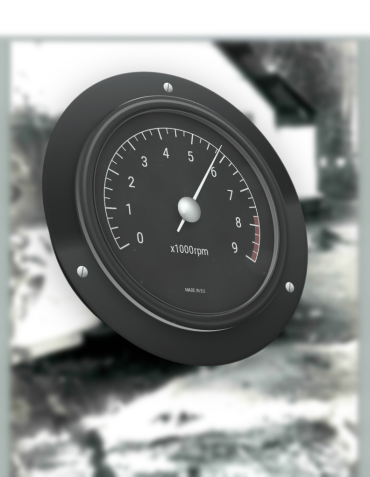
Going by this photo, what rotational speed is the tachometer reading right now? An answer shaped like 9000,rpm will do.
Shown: 5750,rpm
